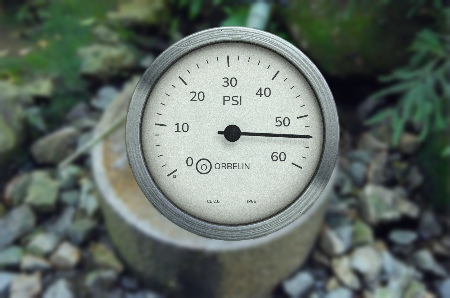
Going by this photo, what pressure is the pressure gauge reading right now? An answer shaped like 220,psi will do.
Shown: 54,psi
